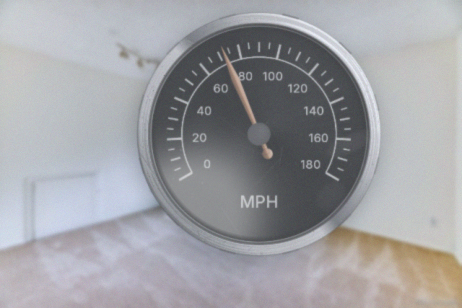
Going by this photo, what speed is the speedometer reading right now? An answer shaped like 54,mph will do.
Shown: 72.5,mph
